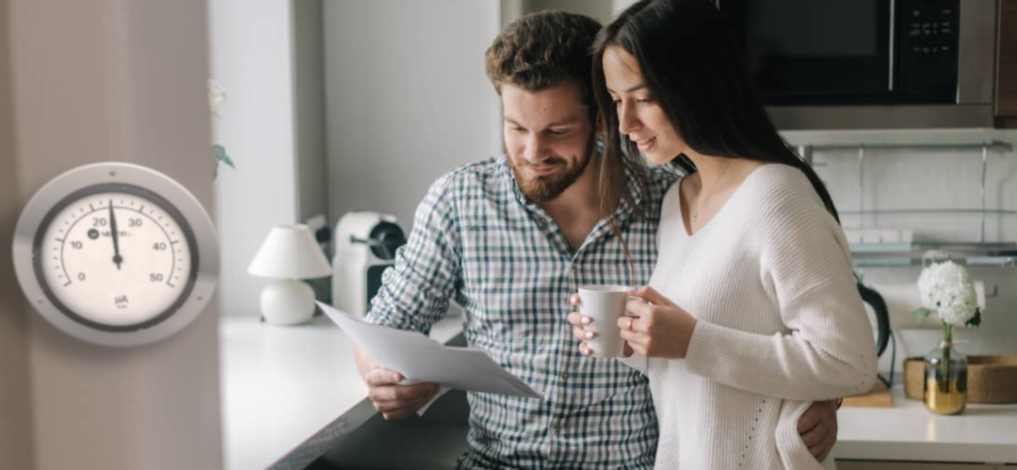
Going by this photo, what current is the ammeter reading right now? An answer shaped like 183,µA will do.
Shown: 24,µA
